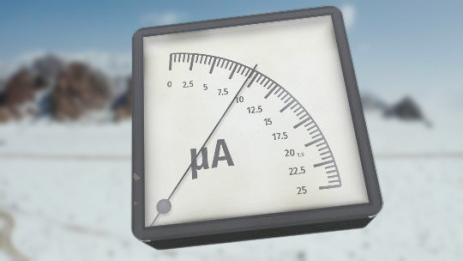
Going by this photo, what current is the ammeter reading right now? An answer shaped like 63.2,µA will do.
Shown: 9.5,µA
